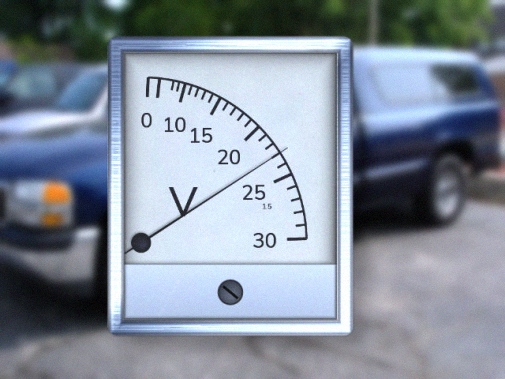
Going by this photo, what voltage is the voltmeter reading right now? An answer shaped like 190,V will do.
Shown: 23,V
